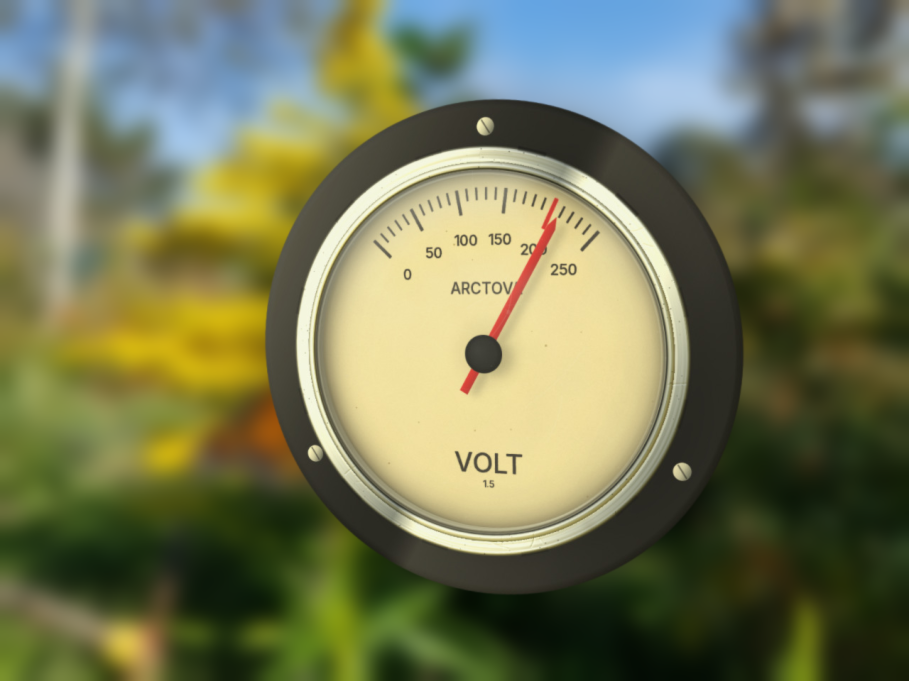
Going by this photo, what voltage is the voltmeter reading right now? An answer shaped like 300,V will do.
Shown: 210,V
